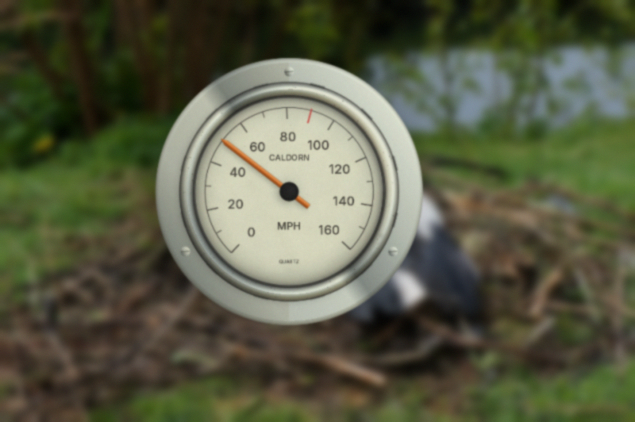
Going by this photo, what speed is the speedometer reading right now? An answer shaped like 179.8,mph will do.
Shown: 50,mph
